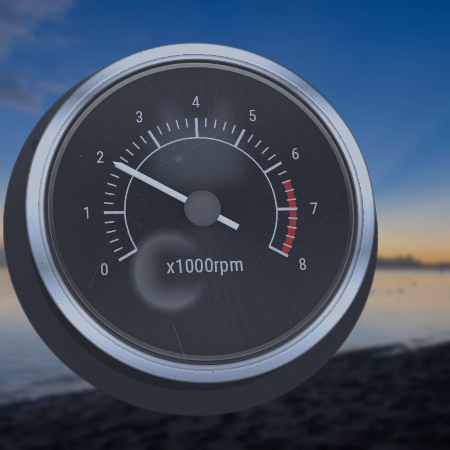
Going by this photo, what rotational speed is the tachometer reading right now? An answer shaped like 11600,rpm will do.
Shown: 2000,rpm
